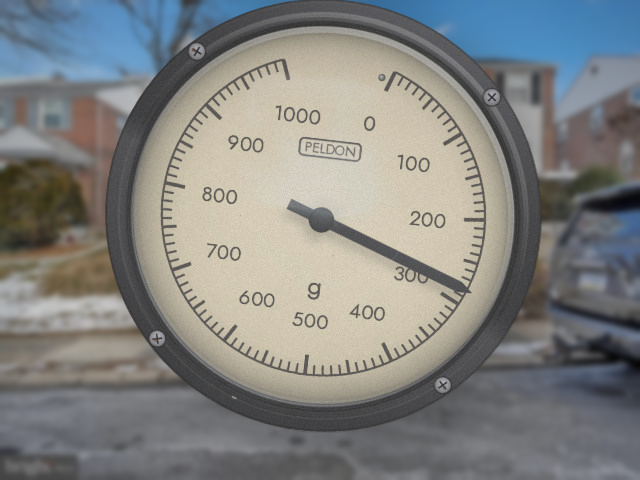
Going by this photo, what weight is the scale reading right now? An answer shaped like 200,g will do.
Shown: 280,g
